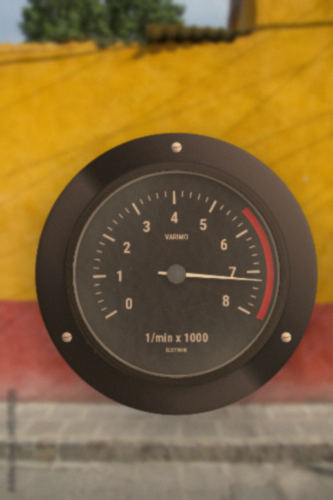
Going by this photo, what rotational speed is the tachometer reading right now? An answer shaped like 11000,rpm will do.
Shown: 7200,rpm
